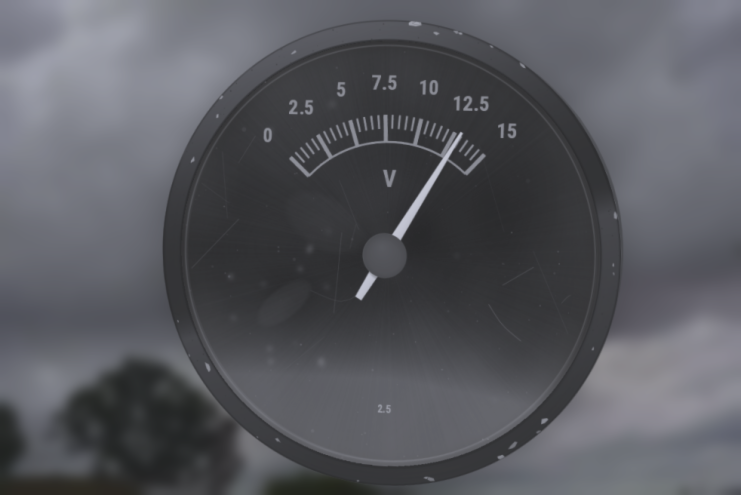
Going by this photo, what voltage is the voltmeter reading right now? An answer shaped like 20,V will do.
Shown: 13,V
